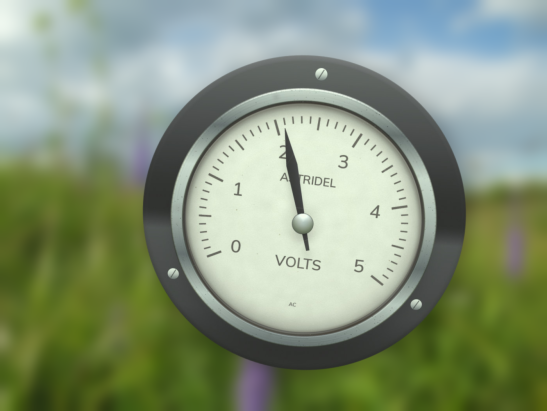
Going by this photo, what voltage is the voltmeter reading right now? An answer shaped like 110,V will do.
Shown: 2.1,V
